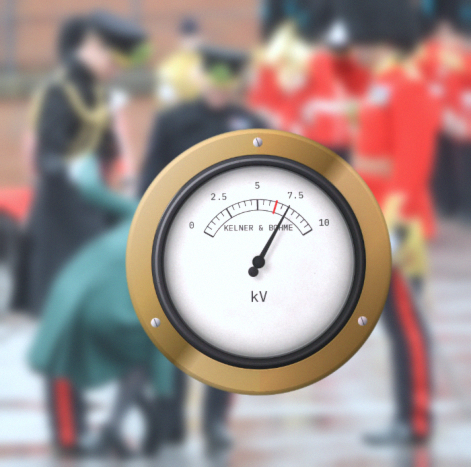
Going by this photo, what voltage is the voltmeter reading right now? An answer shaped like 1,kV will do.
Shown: 7.5,kV
